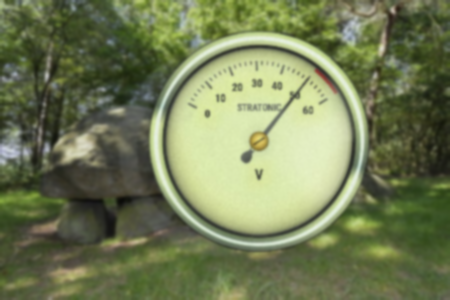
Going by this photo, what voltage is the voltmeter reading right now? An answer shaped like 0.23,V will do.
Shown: 50,V
